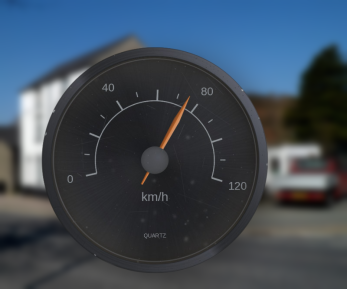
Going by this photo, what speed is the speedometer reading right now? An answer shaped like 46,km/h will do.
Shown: 75,km/h
